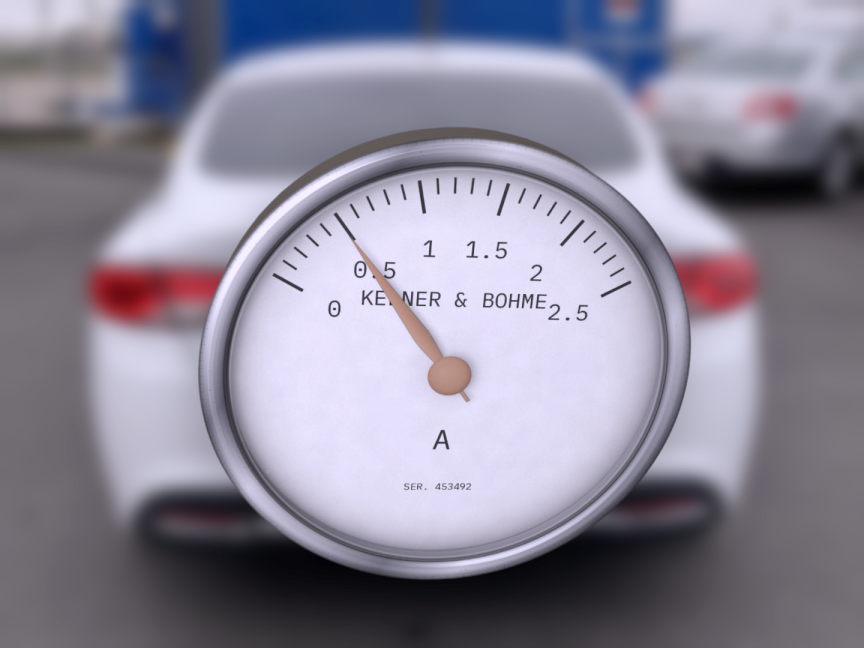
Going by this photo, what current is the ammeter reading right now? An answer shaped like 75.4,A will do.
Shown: 0.5,A
